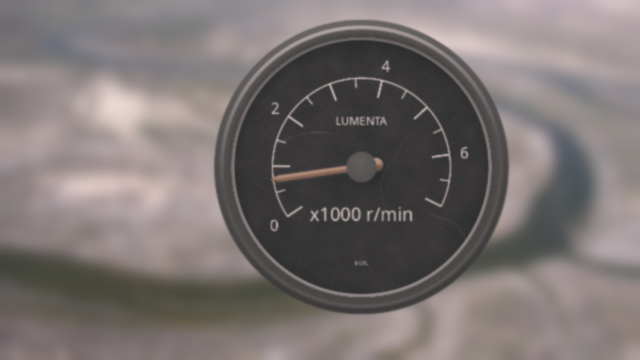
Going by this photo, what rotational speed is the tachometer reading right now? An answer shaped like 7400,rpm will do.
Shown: 750,rpm
